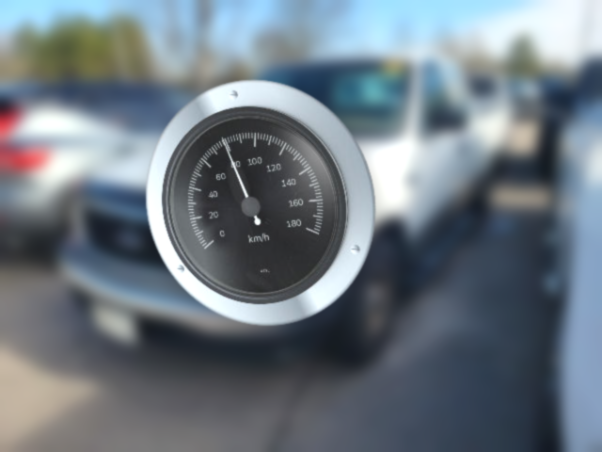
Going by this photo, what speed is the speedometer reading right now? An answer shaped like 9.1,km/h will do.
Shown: 80,km/h
